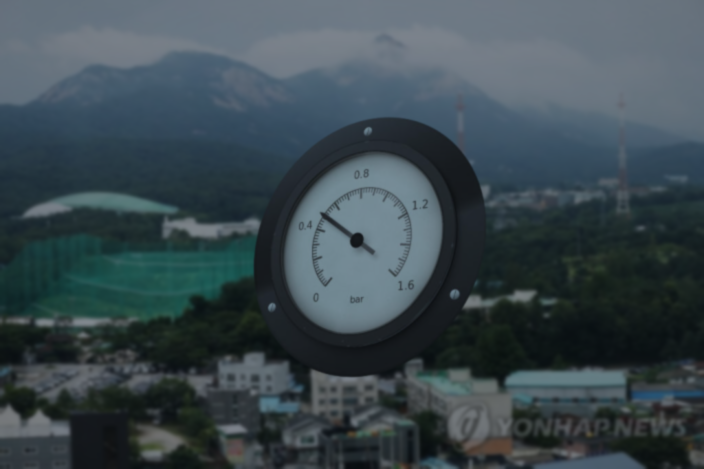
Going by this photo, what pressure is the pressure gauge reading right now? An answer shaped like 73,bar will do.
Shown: 0.5,bar
